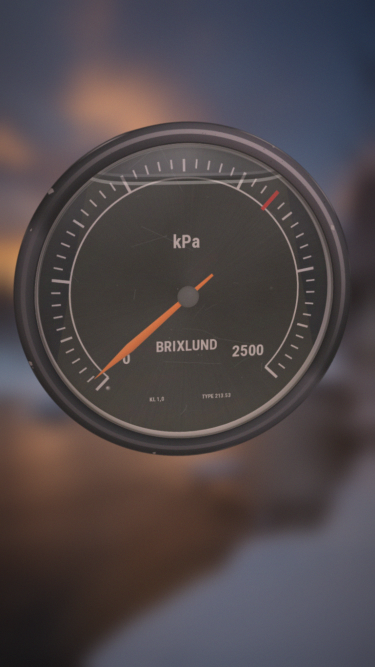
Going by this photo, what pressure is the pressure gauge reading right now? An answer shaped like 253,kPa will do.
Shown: 50,kPa
